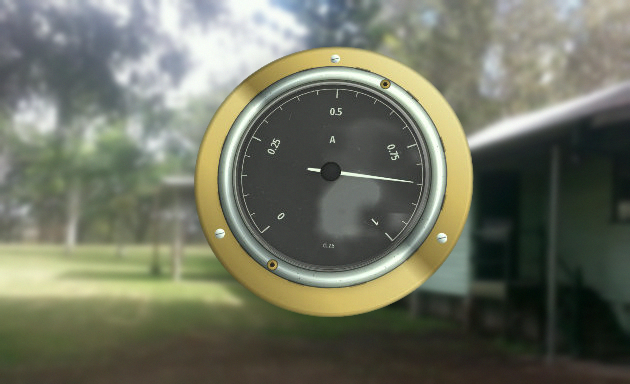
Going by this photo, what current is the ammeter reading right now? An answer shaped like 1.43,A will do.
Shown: 0.85,A
